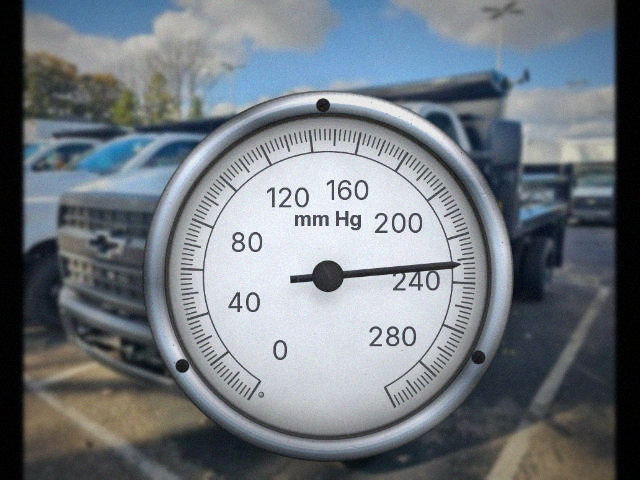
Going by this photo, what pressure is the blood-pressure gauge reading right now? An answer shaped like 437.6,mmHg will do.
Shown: 232,mmHg
